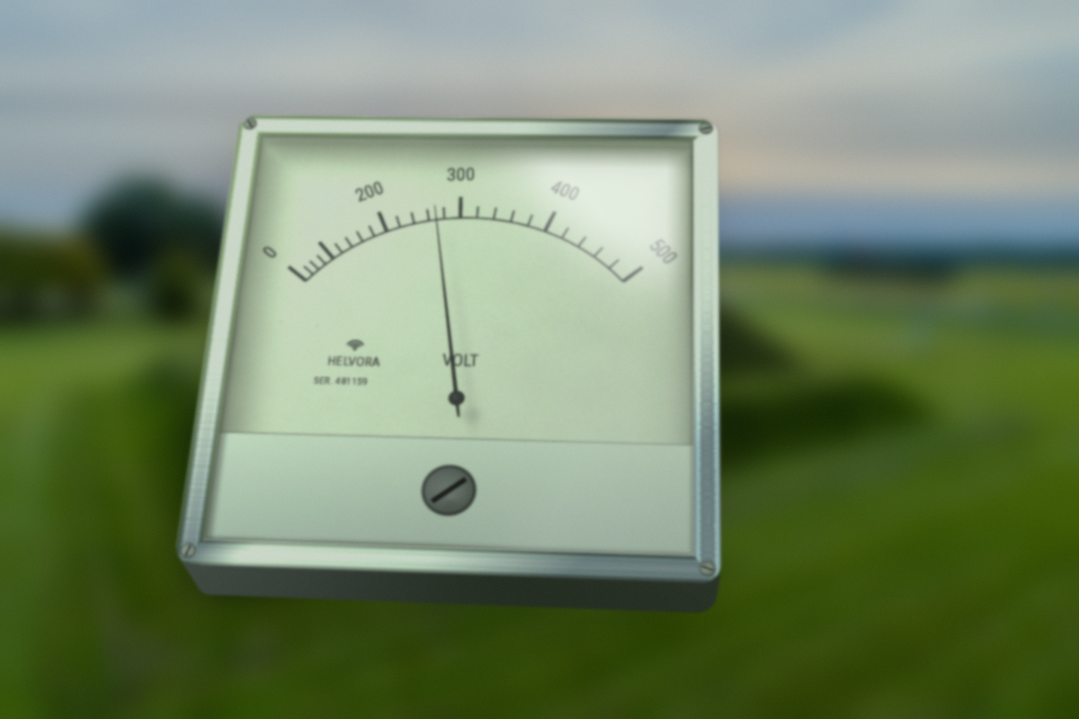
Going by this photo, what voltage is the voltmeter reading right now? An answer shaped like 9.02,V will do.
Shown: 270,V
